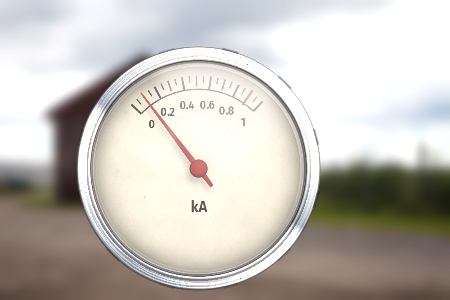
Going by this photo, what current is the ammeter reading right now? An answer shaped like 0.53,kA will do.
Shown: 0.1,kA
